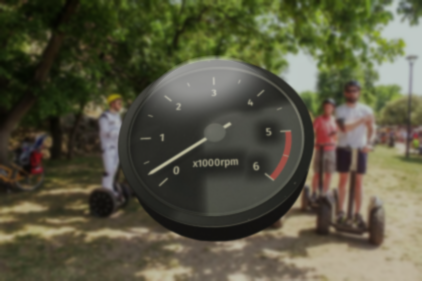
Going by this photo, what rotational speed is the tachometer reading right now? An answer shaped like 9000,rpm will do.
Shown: 250,rpm
